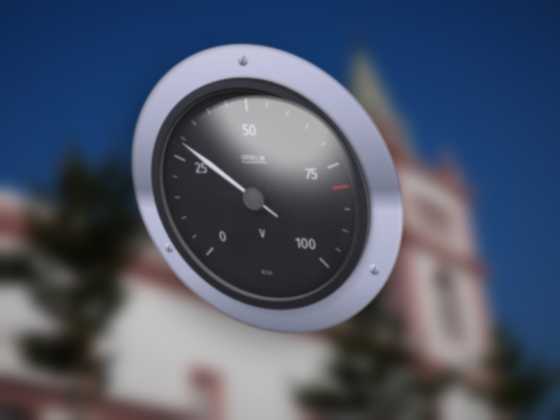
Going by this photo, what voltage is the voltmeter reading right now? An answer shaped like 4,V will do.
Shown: 30,V
